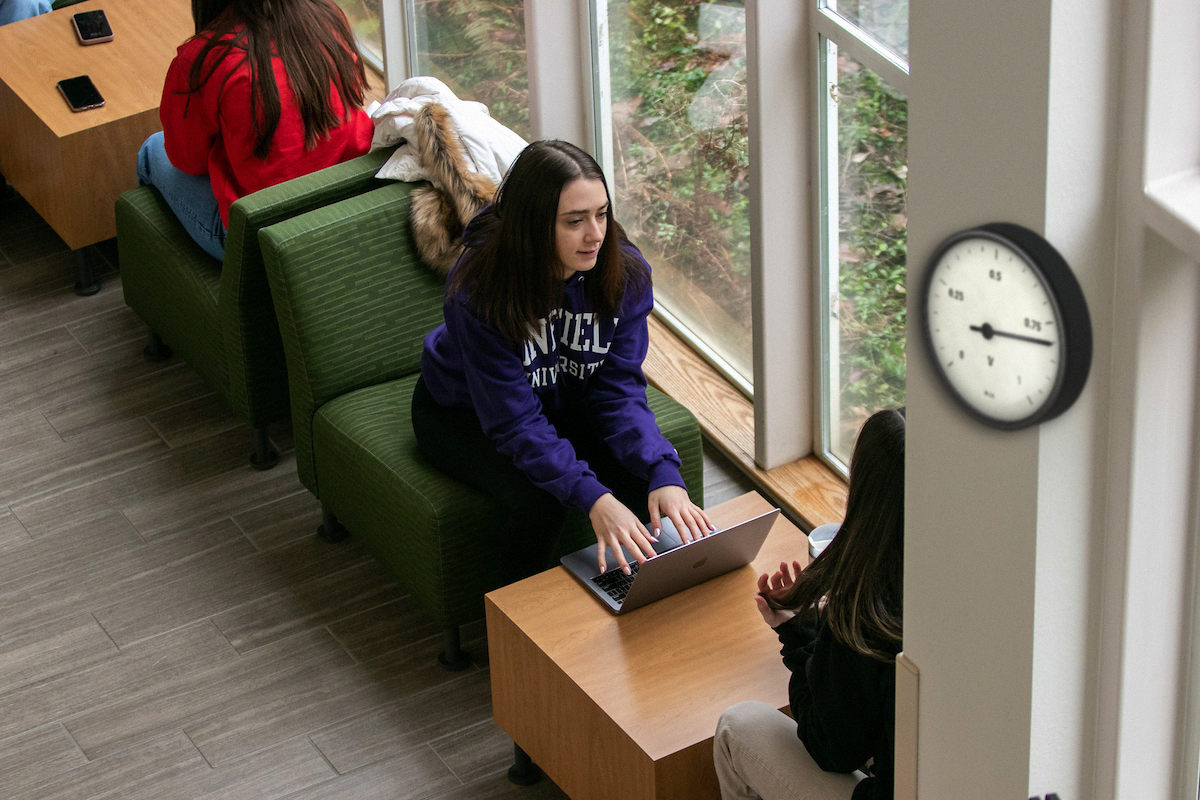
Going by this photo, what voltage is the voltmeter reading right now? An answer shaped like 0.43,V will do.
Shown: 0.8,V
